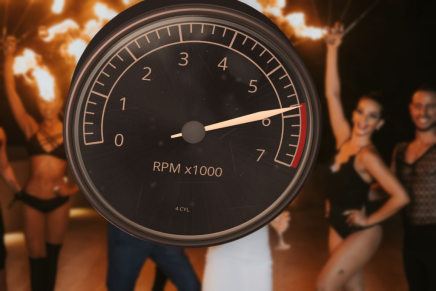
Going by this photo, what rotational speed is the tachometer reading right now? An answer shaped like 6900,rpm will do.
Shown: 5800,rpm
